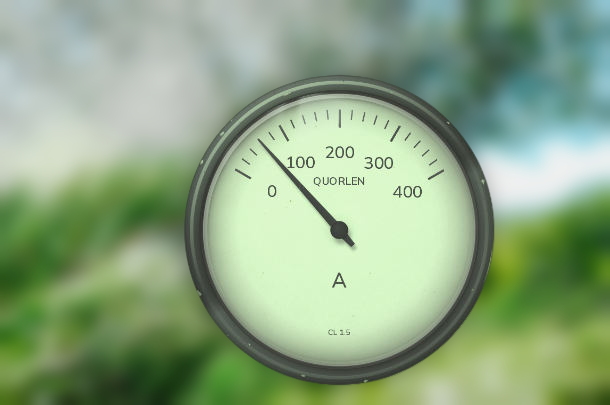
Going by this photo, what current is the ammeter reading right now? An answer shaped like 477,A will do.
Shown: 60,A
